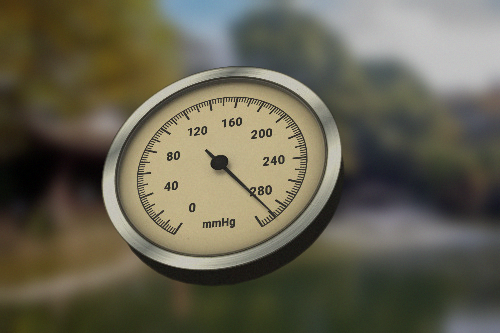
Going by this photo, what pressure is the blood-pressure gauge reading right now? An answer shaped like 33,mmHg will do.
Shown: 290,mmHg
